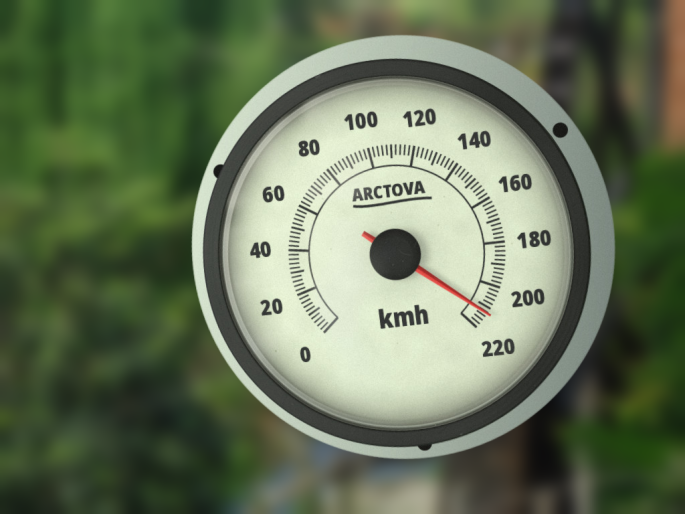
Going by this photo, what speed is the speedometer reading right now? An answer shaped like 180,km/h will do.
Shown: 212,km/h
